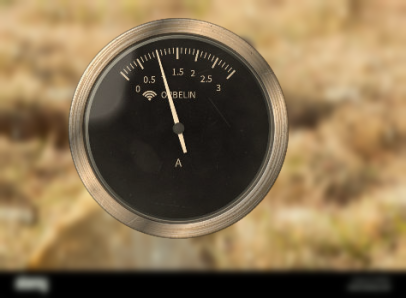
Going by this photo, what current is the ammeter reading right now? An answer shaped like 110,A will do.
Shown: 1,A
